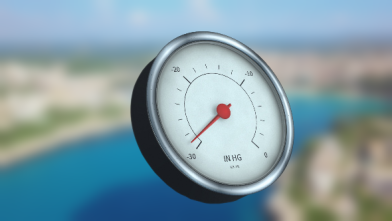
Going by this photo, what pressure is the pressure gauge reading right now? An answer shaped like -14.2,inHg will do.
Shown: -29,inHg
